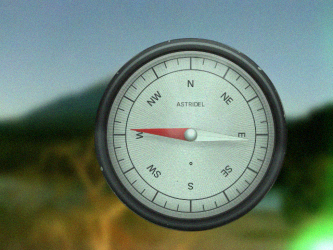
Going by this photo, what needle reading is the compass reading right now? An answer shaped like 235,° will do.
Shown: 275,°
